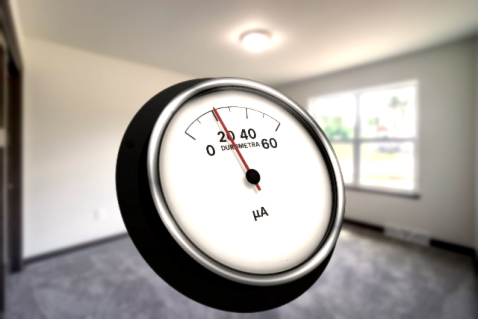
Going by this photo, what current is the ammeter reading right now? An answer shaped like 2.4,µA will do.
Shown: 20,µA
